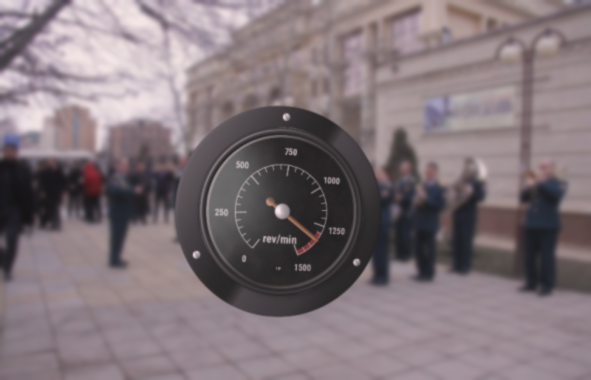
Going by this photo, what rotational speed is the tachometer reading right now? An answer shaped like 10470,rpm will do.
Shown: 1350,rpm
